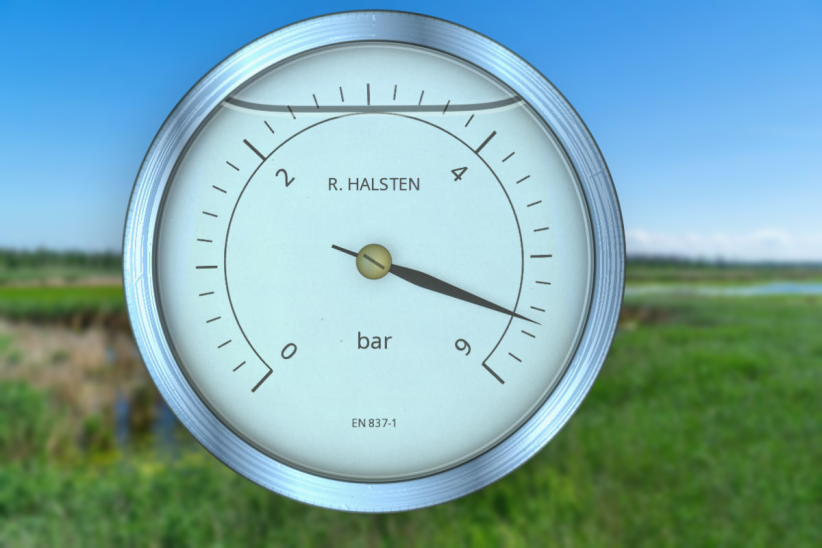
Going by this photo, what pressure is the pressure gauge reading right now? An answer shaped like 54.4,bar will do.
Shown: 5.5,bar
